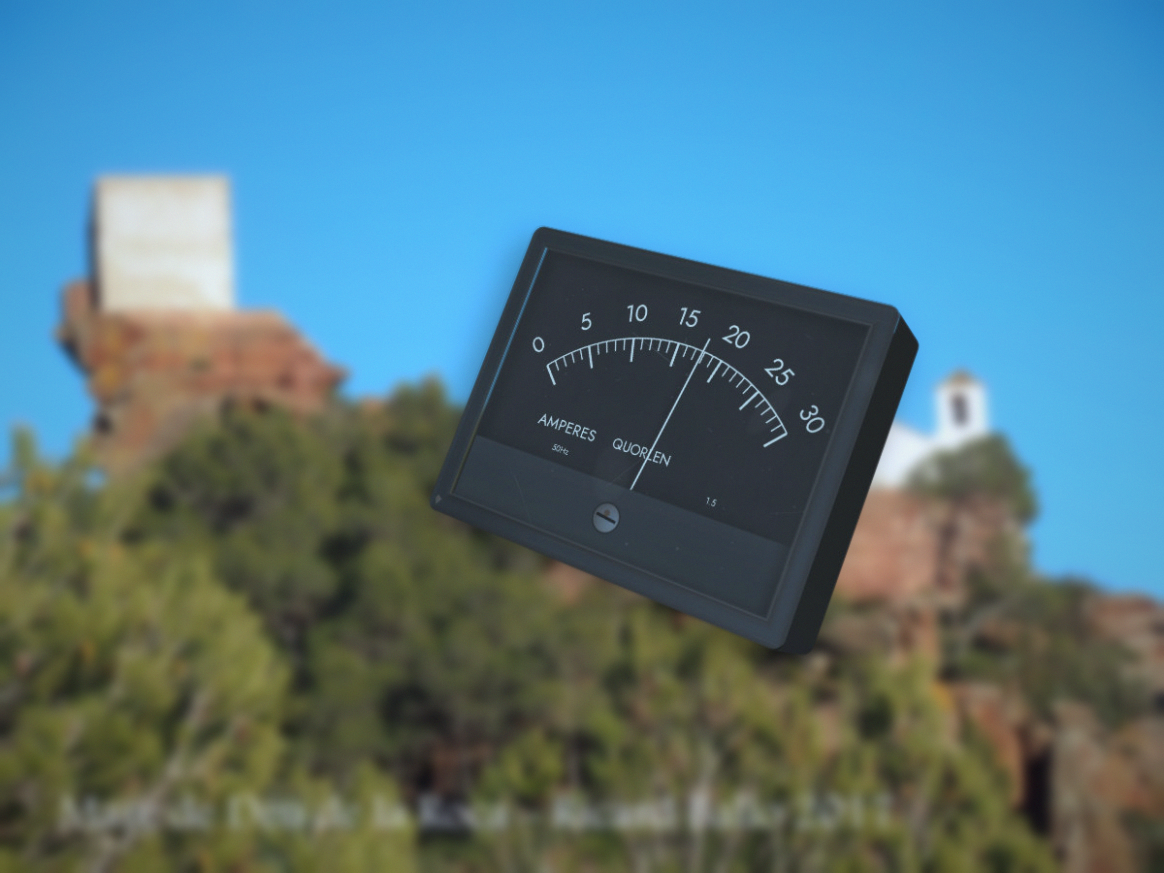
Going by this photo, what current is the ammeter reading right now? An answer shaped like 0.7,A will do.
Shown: 18,A
